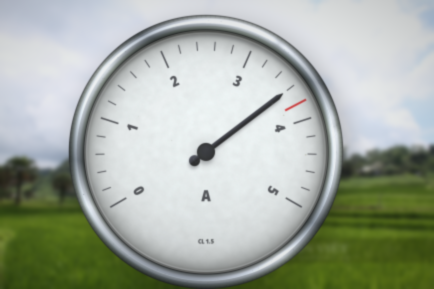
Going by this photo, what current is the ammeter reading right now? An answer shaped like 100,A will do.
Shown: 3.6,A
